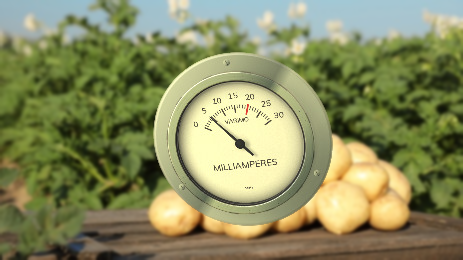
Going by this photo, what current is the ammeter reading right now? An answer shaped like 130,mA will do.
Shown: 5,mA
